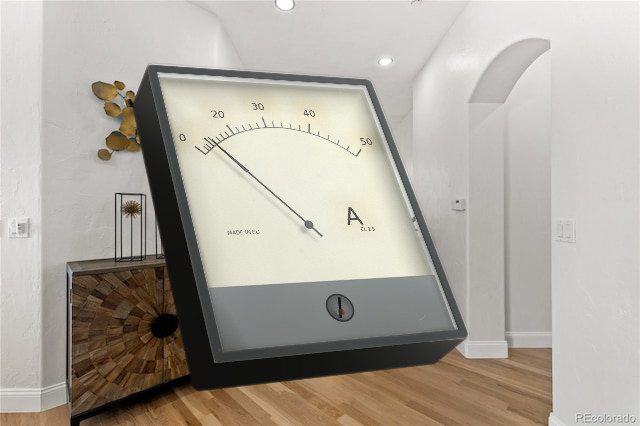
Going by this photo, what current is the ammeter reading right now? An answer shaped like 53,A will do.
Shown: 10,A
